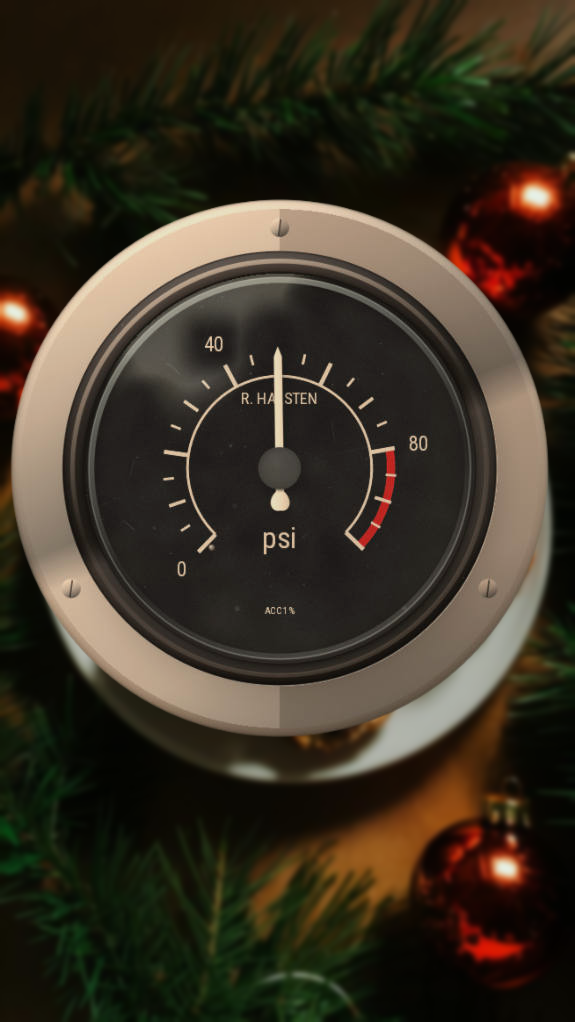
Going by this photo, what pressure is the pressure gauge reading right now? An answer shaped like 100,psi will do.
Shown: 50,psi
